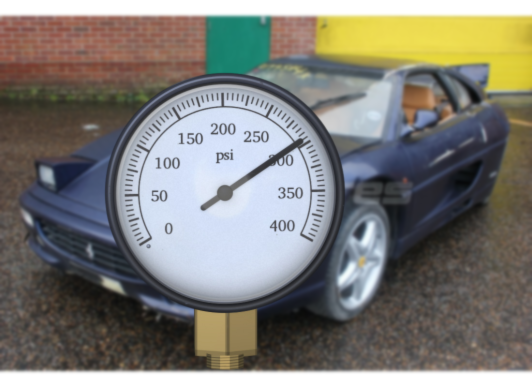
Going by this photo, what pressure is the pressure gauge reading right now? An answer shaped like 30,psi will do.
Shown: 295,psi
